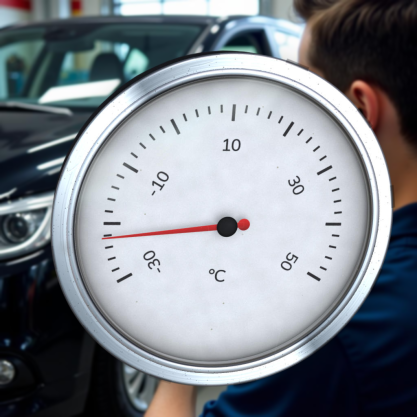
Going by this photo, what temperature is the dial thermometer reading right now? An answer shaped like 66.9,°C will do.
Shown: -22,°C
